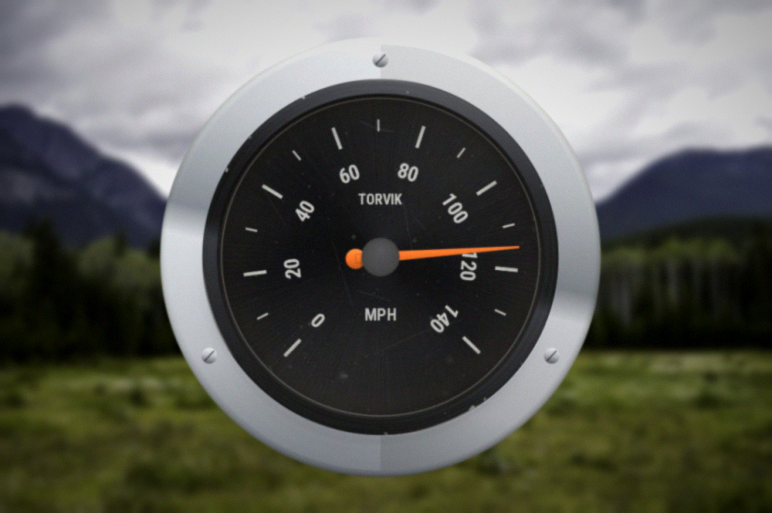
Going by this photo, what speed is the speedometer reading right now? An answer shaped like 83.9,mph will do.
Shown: 115,mph
